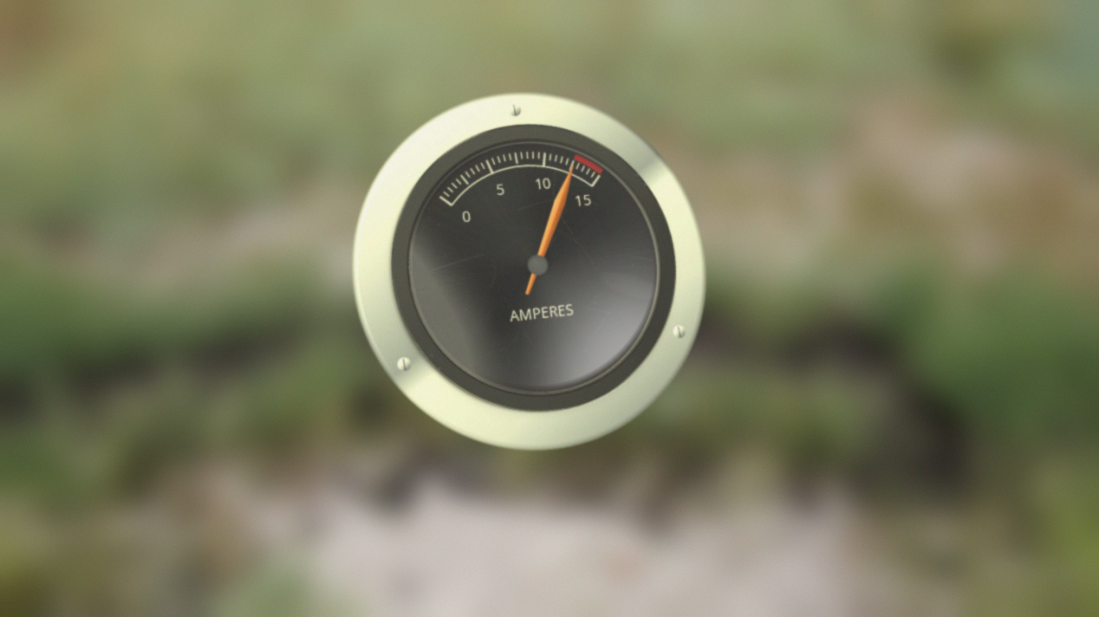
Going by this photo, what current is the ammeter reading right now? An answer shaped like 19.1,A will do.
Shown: 12.5,A
